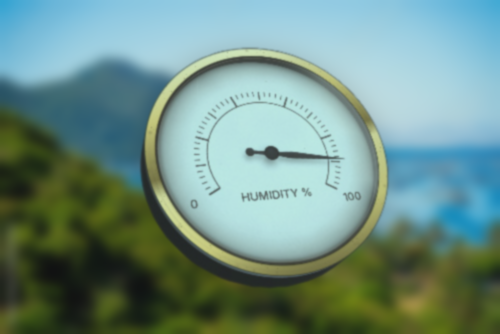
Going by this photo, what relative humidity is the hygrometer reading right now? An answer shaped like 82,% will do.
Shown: 90,%
